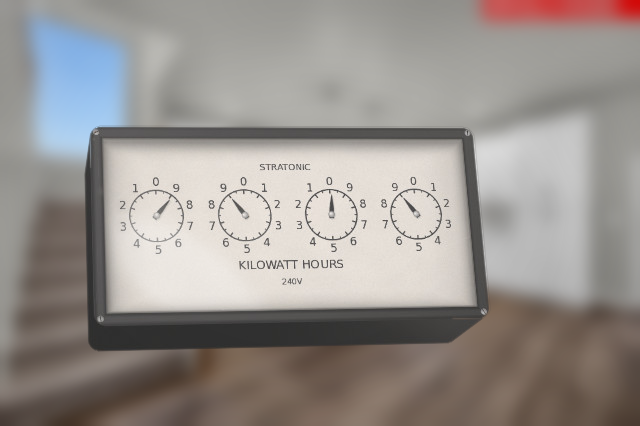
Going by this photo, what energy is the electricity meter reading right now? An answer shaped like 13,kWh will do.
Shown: 8899,kWh
